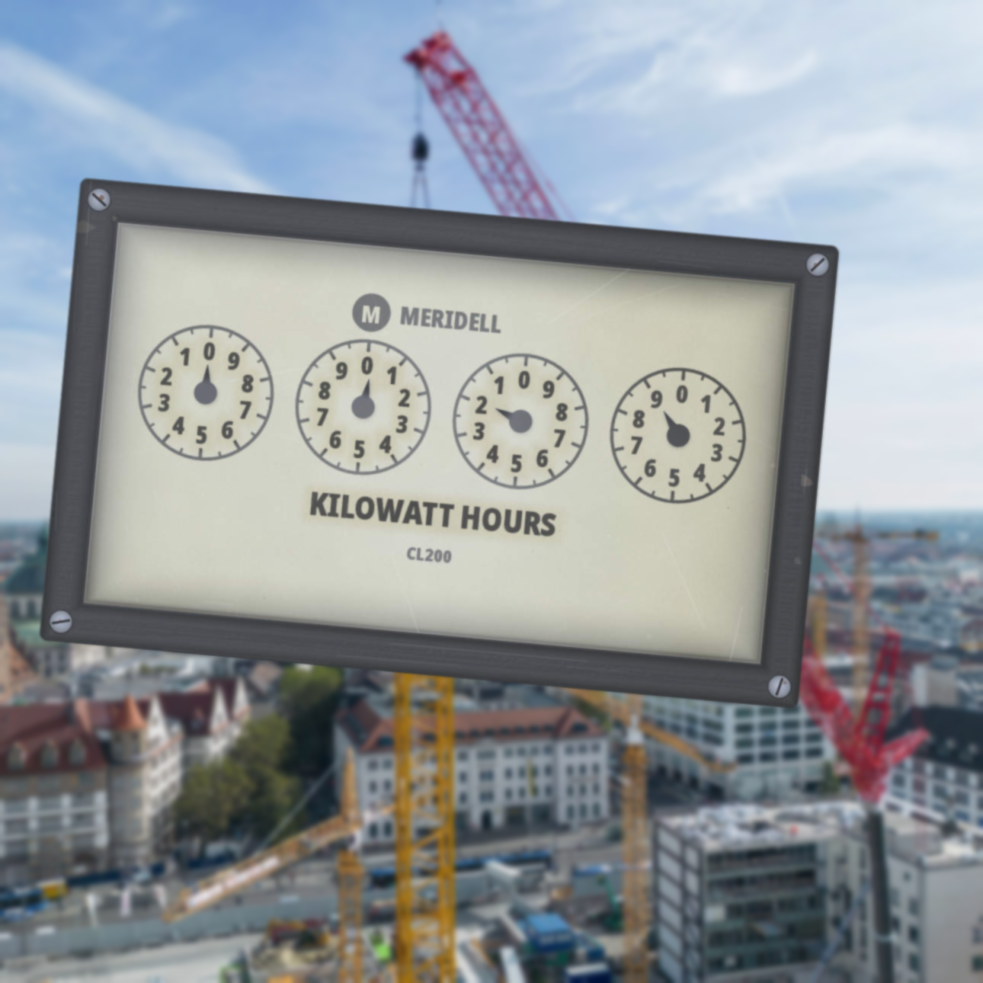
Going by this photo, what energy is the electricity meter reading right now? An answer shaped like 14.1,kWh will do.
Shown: 19,kWh
